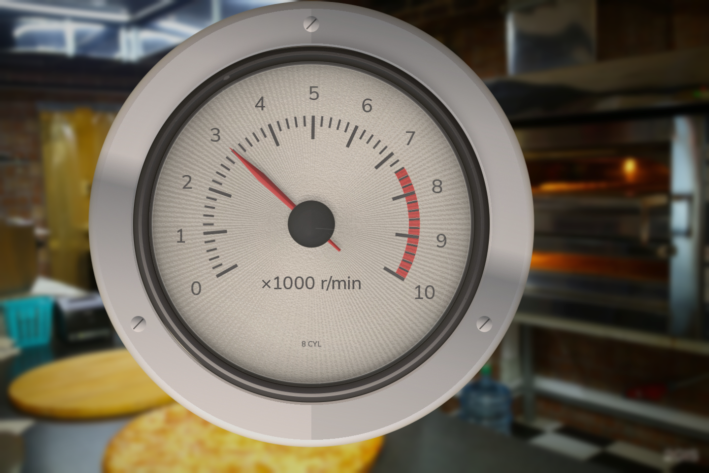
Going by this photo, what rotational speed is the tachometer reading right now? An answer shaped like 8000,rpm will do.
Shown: 3000,rpm
